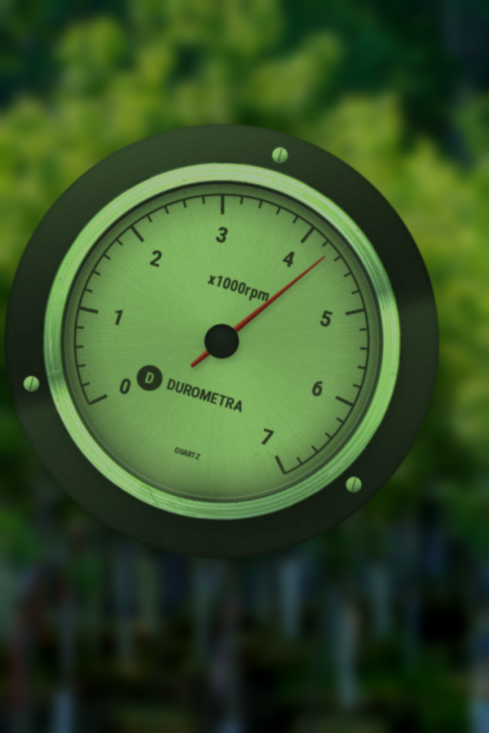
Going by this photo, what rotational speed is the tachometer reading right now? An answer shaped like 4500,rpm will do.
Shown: 4300,rpm
